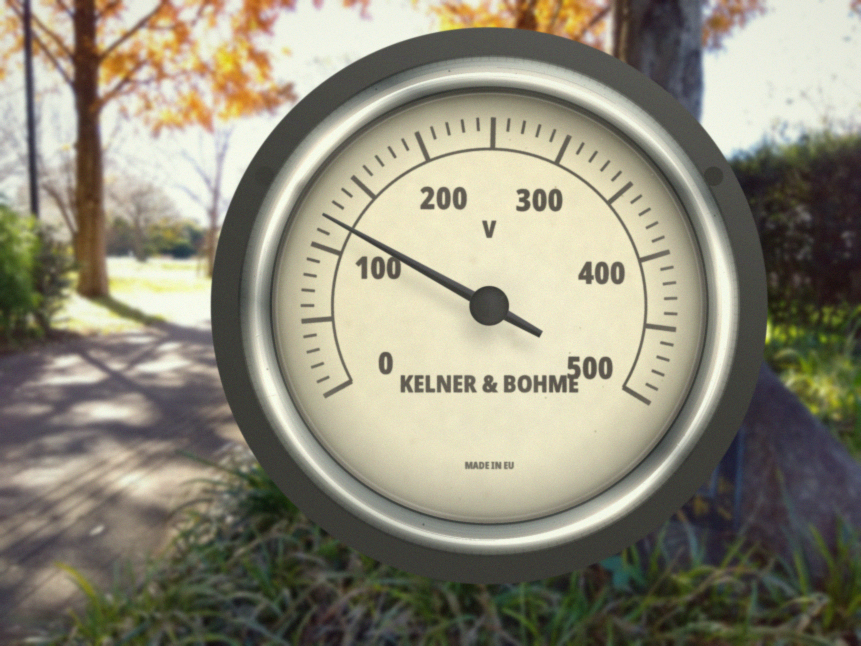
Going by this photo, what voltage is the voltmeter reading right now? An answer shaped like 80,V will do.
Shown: 120,V
